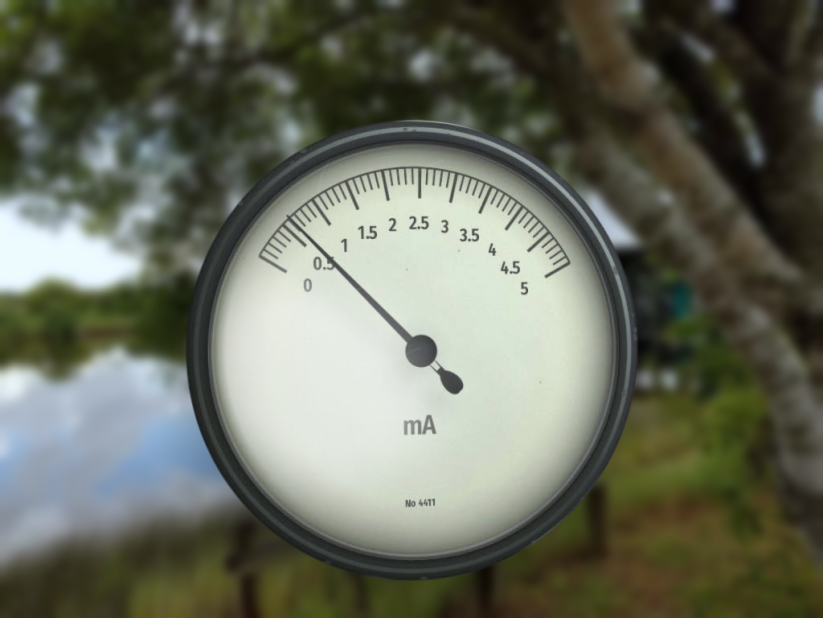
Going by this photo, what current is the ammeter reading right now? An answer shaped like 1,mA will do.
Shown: 0.6,mA
